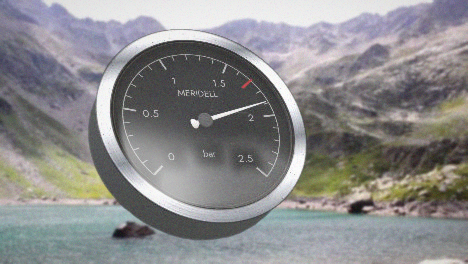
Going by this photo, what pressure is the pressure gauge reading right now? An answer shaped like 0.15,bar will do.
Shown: 1.9,bar
